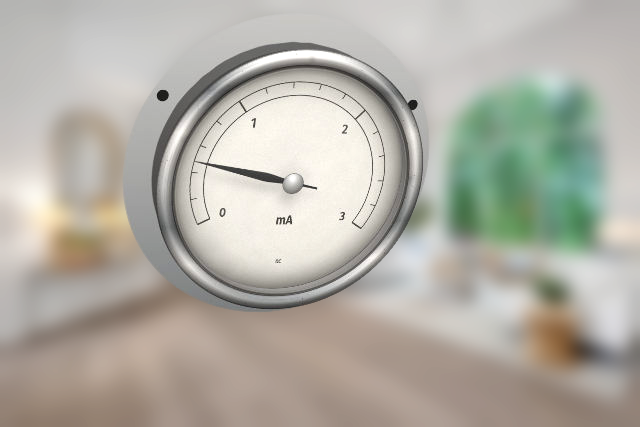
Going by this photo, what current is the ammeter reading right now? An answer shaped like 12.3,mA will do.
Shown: 0.5,mA
